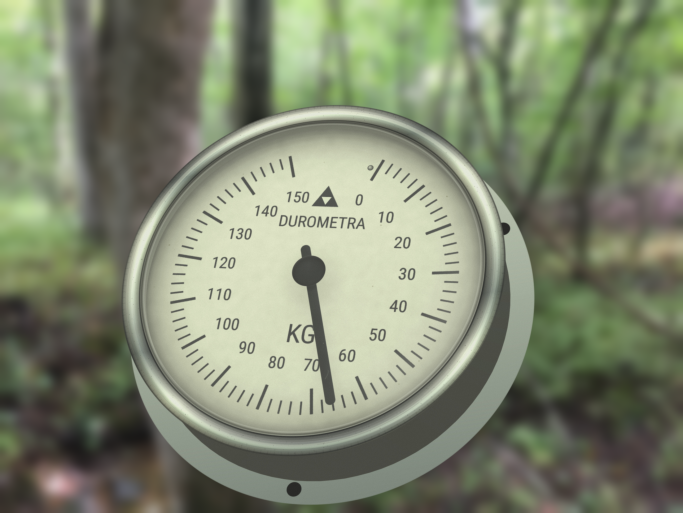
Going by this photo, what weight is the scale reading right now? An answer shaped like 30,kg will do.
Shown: 66,kg
